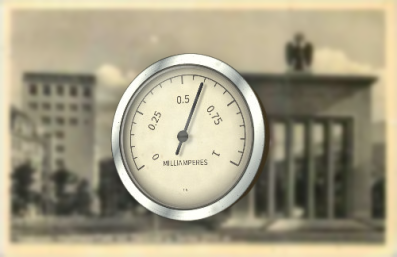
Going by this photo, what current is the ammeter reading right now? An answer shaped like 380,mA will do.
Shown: 0.6,mA
